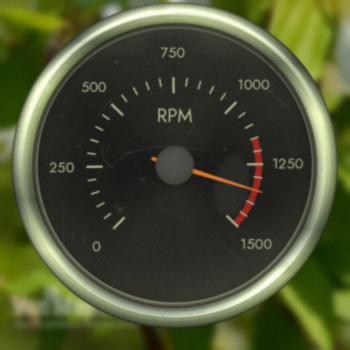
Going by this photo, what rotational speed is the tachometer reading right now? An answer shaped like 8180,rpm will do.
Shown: 1350,rpm
